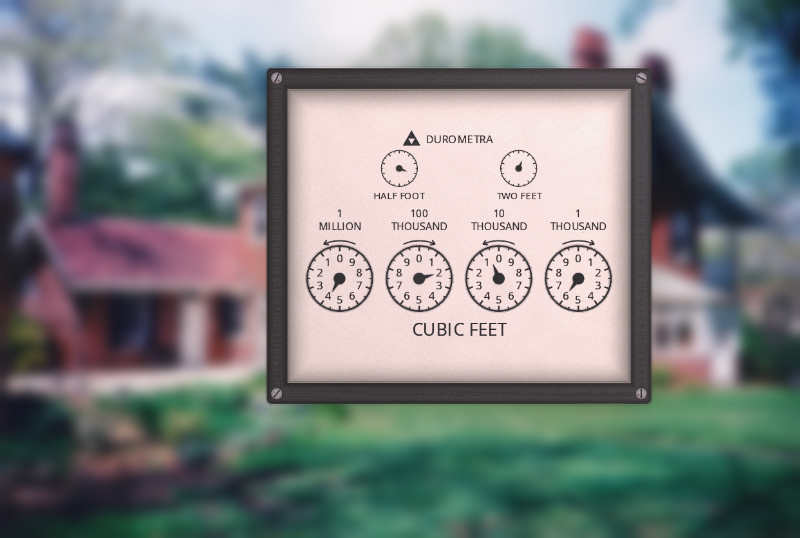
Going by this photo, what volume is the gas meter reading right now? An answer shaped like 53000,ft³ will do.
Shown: 420600,ft³
